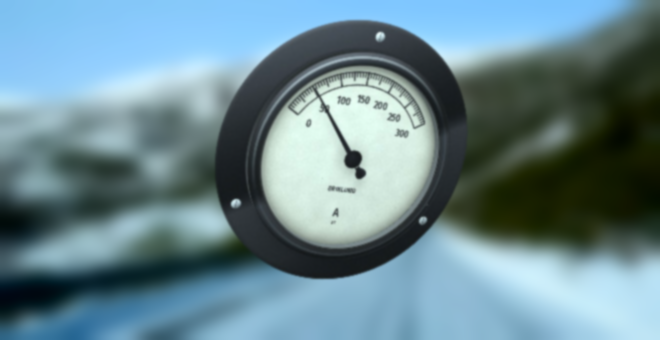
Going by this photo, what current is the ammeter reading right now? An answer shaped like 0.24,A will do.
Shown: 50,A
